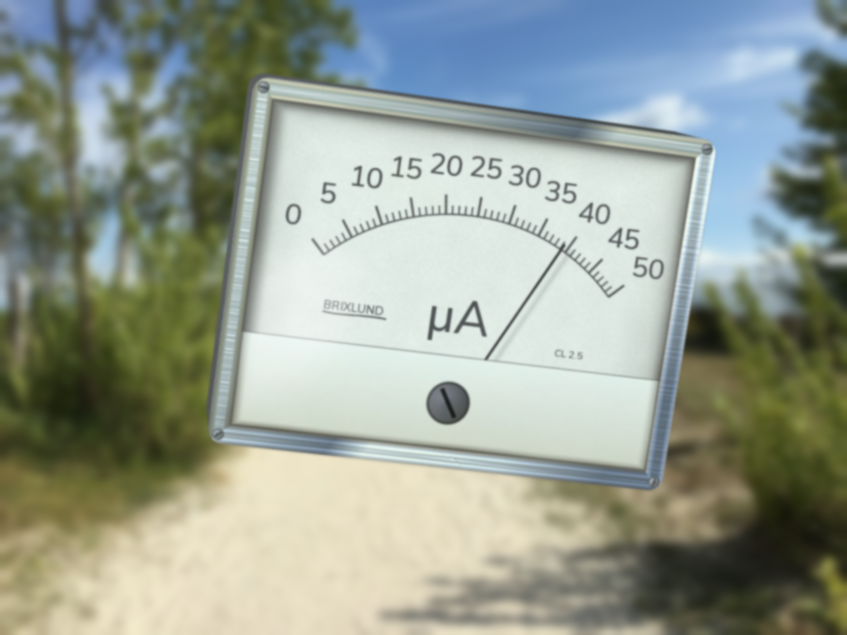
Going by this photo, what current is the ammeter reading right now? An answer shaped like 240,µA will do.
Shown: 39,µA
